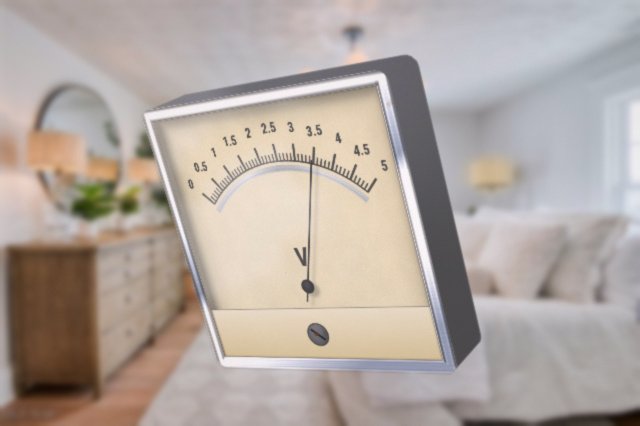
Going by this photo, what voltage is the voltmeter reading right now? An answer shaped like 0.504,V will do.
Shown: 3.5,V
